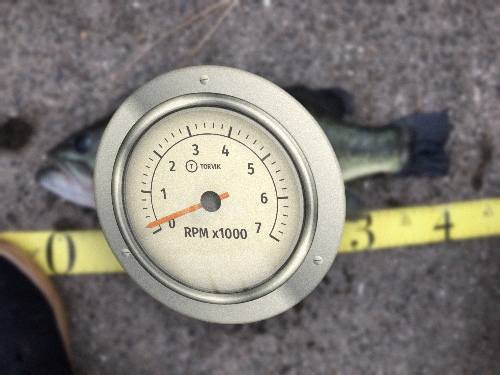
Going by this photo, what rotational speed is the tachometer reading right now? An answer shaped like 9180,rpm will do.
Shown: 200,rpm
